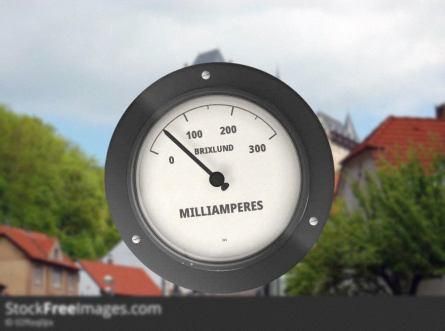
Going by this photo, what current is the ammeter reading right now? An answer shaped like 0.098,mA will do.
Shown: 50,mA
